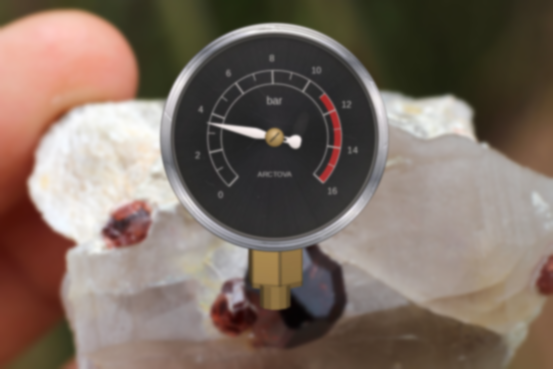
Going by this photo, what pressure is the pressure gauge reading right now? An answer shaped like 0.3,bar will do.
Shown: 3.5,bar
